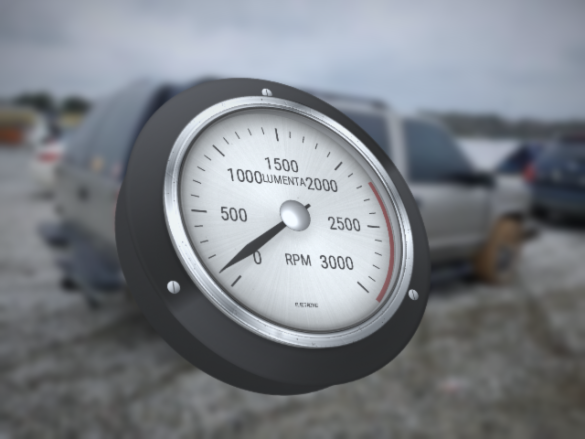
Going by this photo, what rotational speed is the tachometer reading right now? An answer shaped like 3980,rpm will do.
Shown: 100,rpm
